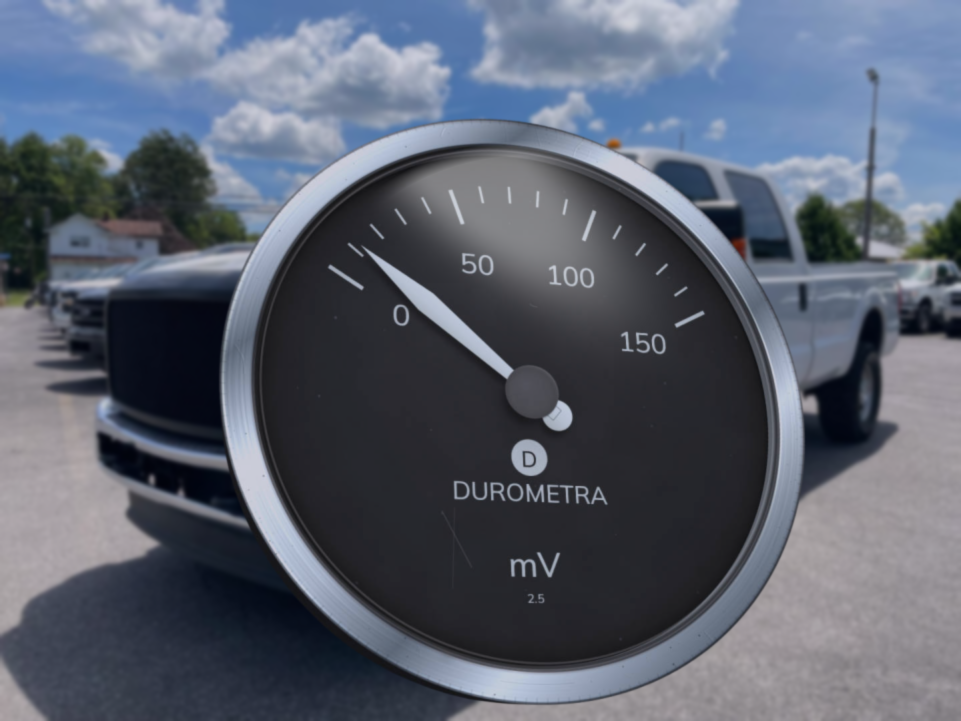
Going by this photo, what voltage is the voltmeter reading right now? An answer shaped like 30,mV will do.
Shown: 10,mV
